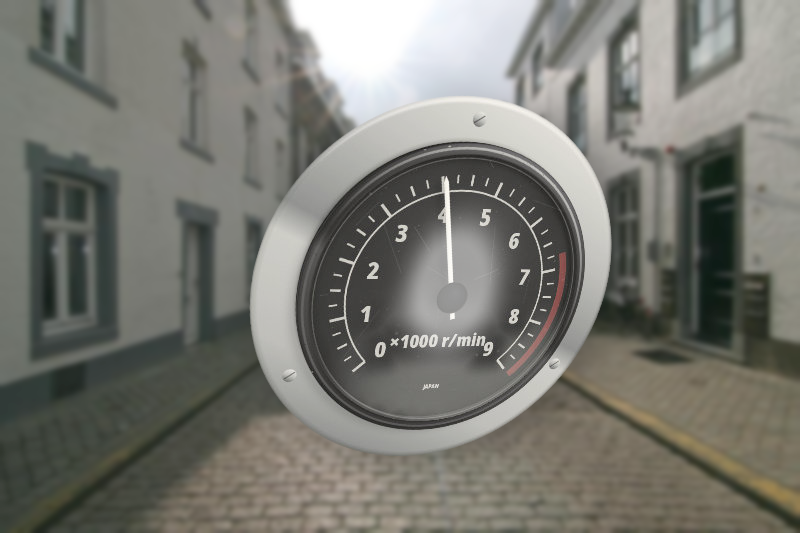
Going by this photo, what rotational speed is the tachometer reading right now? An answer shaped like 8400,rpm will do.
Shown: 4000,rpm
